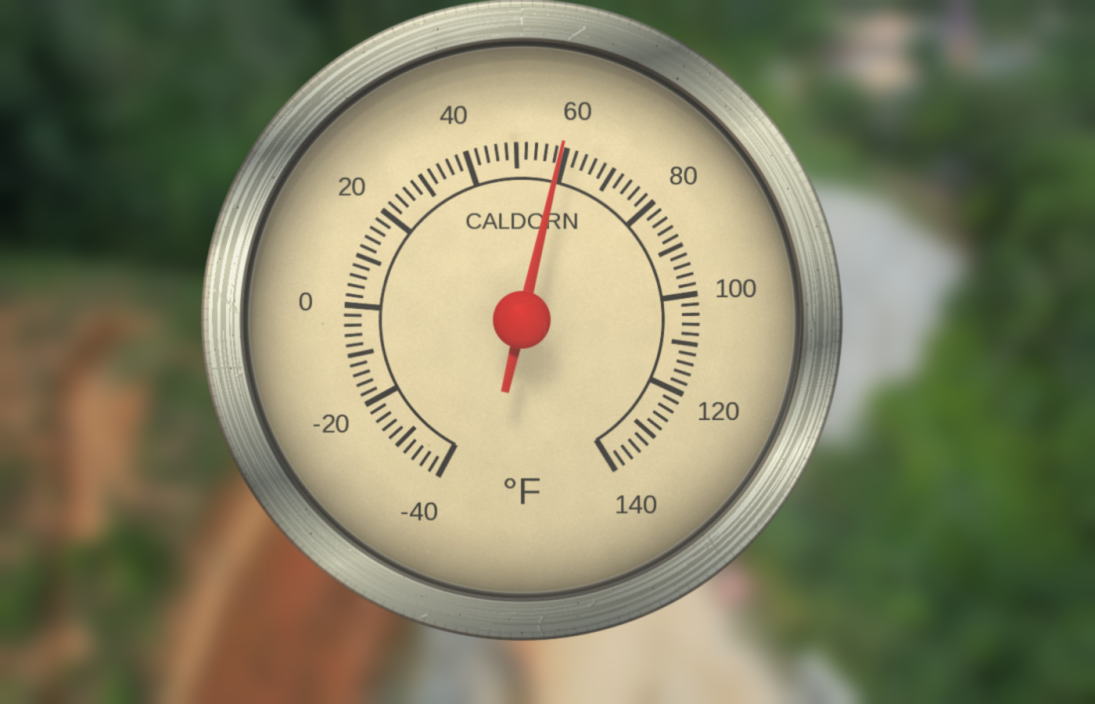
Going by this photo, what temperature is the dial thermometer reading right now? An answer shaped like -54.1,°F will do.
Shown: 59,°F
